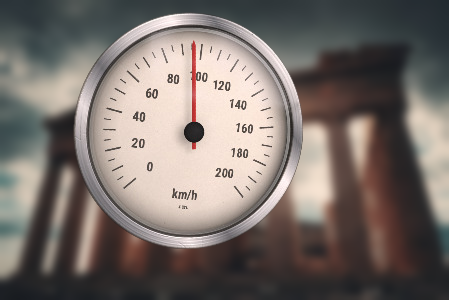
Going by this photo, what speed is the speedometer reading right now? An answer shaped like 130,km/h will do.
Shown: 95,km/h
